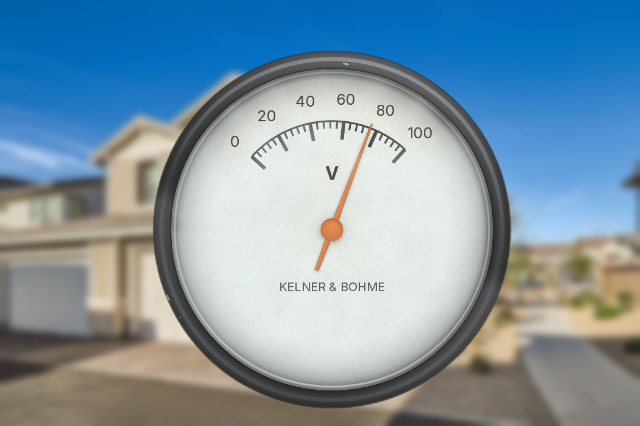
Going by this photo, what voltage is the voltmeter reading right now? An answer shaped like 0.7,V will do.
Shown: 76,V
